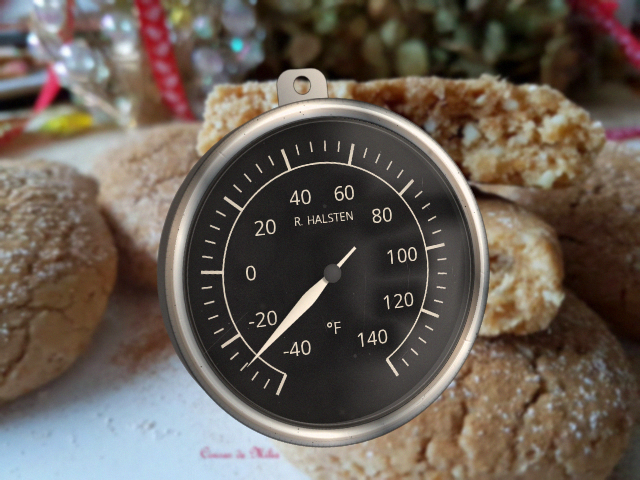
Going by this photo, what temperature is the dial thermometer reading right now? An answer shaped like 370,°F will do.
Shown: -28,°F
